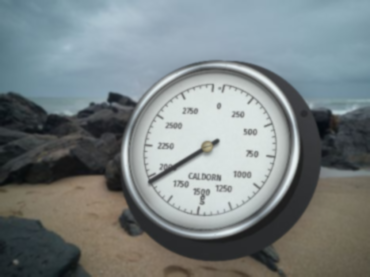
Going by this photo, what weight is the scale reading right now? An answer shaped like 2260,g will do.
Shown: 1950,g
